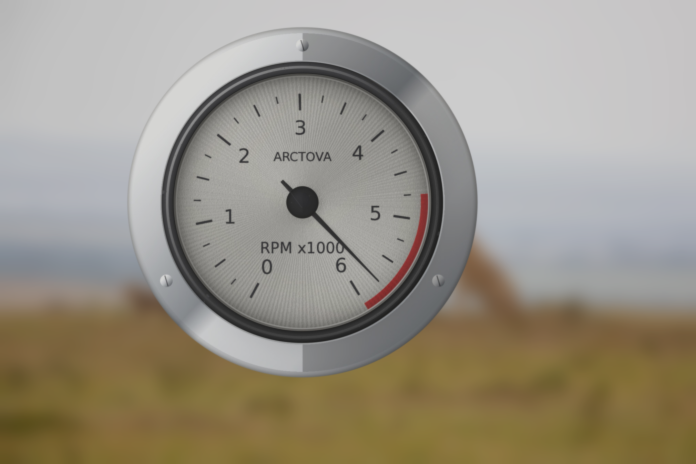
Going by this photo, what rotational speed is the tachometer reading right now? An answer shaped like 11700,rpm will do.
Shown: 5750,rpm
